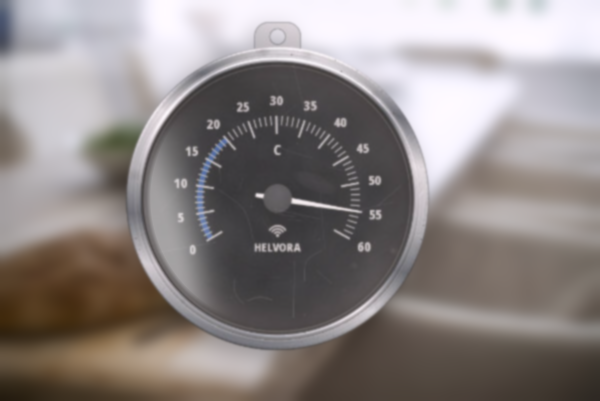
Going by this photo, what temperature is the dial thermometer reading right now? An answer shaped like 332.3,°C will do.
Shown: 55,°C
